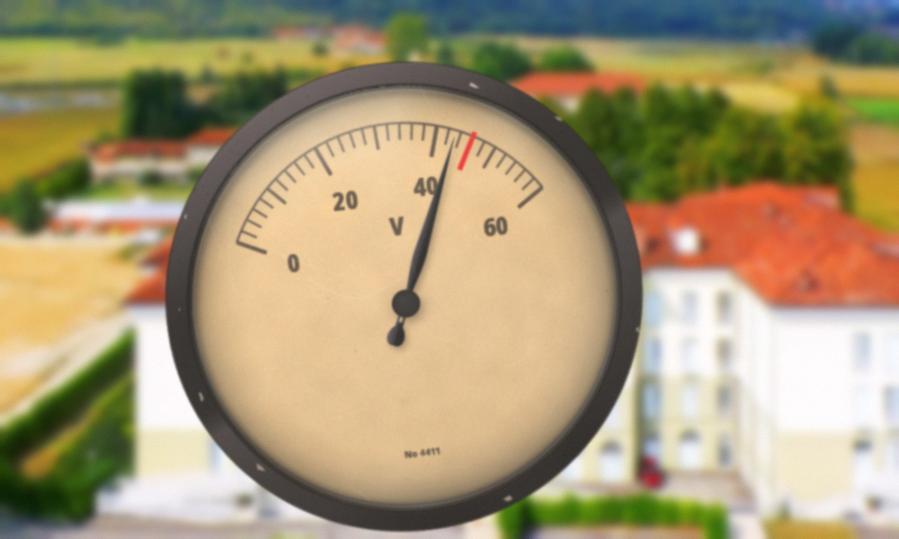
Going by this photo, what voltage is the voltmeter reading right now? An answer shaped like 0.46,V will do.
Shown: 43,V
